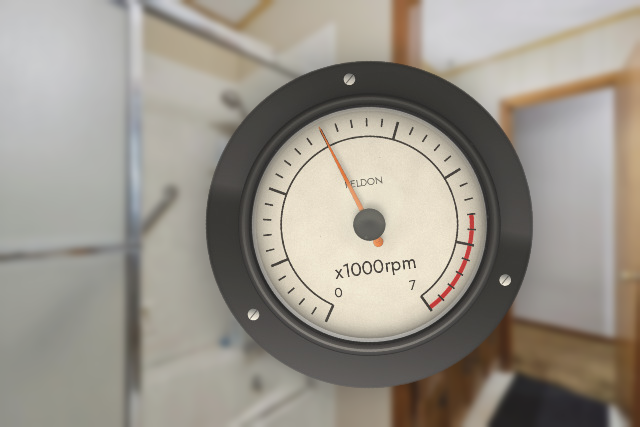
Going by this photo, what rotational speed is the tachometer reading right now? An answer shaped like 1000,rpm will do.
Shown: 3000,rpm
